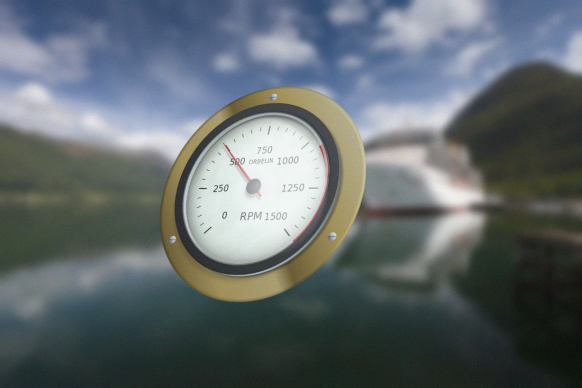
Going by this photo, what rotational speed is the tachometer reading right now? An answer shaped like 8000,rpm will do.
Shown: 500,rpm
